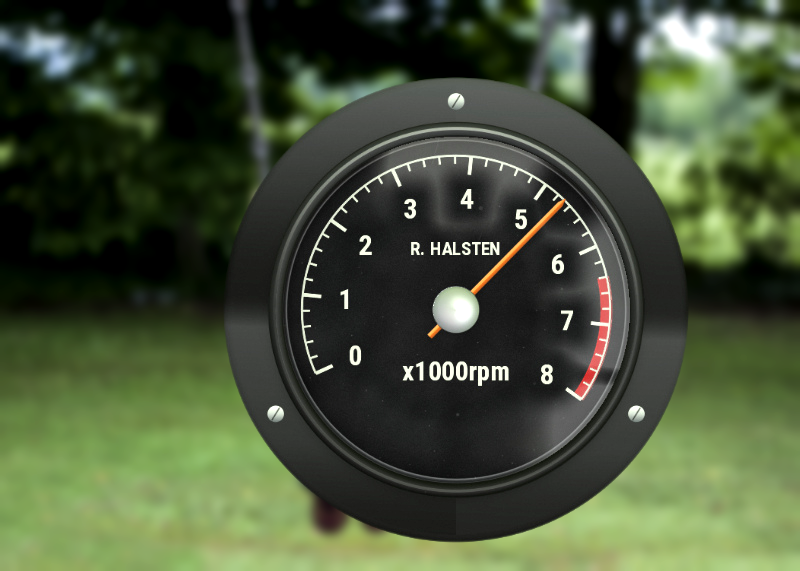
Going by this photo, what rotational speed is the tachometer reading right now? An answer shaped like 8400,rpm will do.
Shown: 5300,rpm
